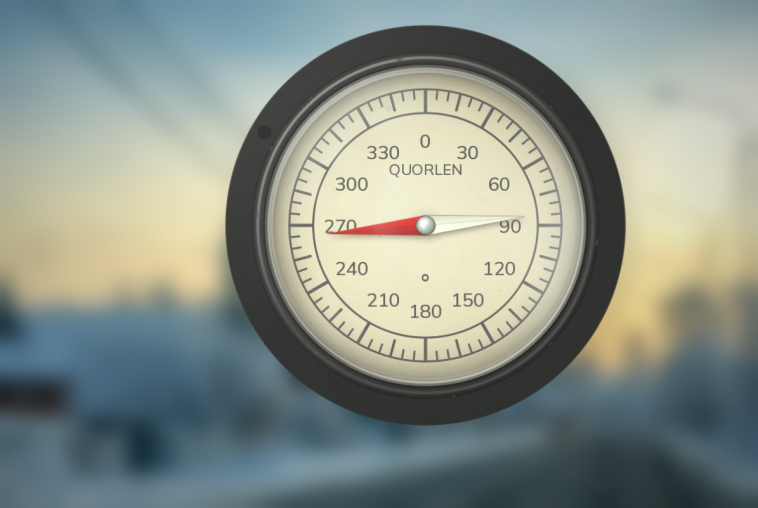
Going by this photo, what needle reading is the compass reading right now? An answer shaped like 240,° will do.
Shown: 265,°
